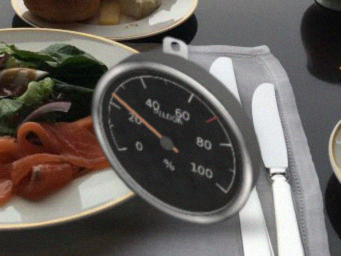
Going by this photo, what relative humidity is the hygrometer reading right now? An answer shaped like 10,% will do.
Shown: 25,%
